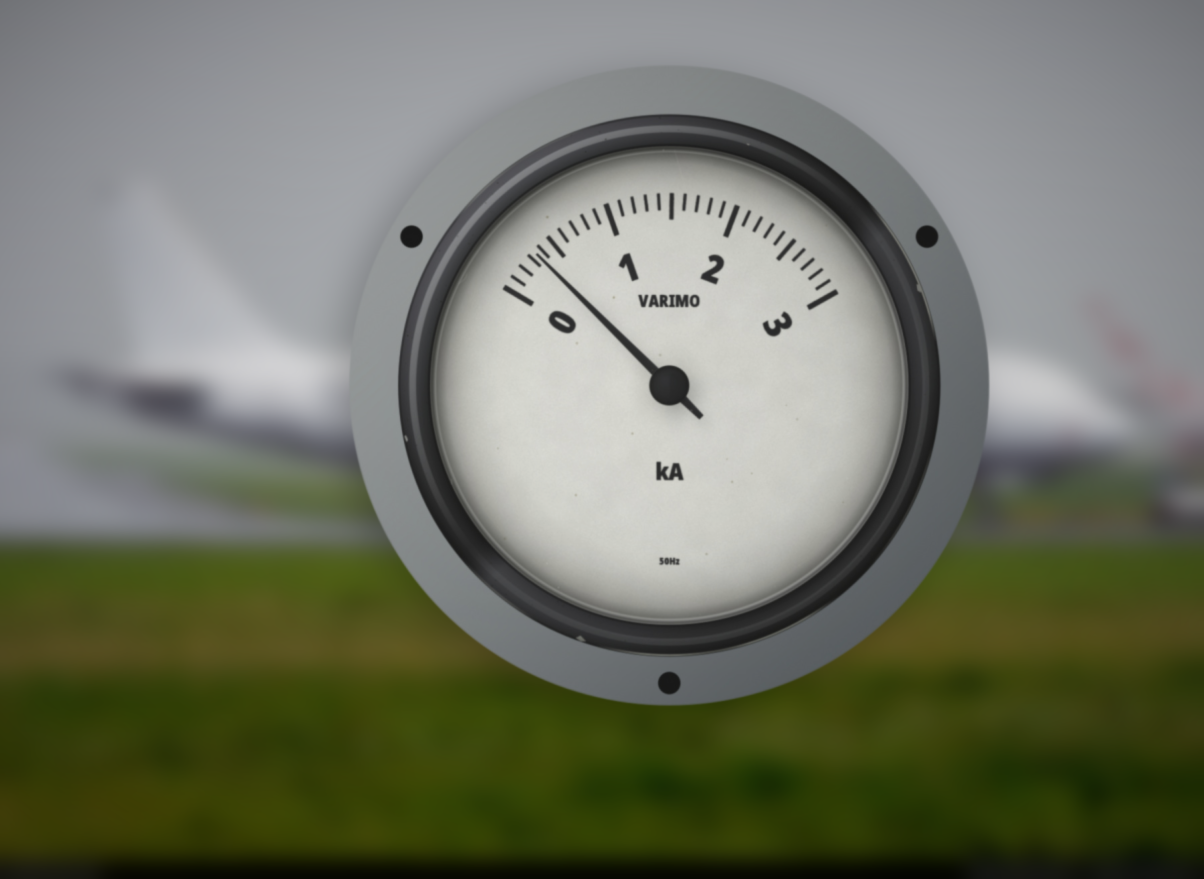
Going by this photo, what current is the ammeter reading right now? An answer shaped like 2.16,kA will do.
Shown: 0.35,kA
